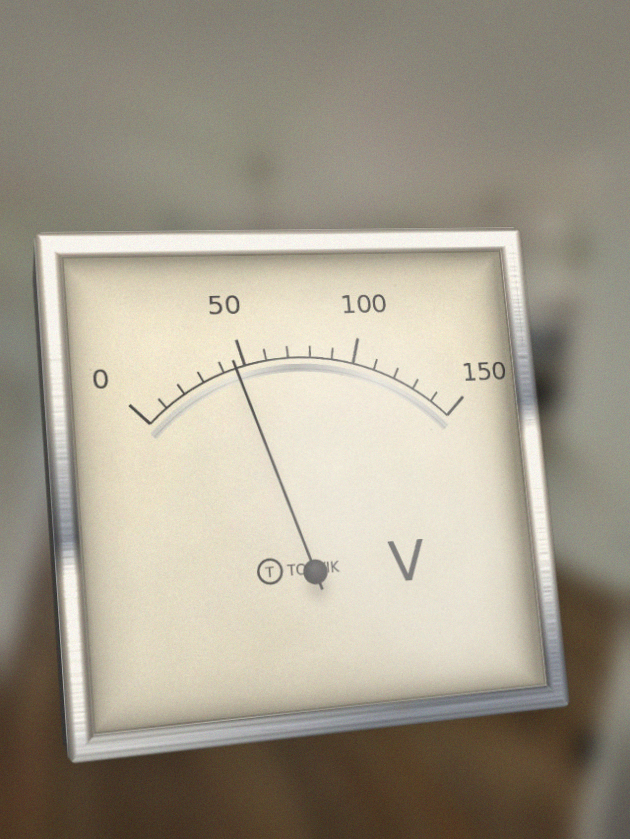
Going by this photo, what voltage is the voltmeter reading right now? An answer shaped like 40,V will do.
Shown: 45,V
